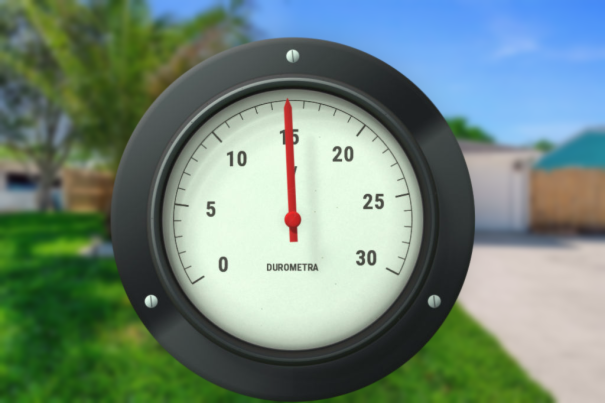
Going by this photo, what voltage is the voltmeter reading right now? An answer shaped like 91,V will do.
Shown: 15,V
